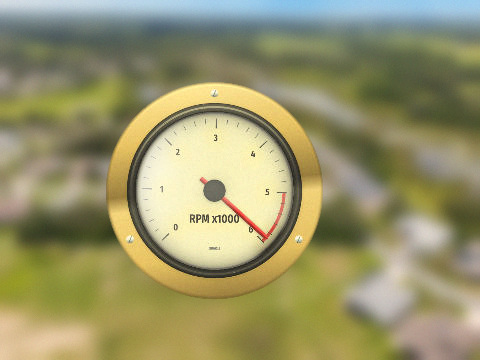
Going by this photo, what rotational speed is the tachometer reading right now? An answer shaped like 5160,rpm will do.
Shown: 5900,rpm
